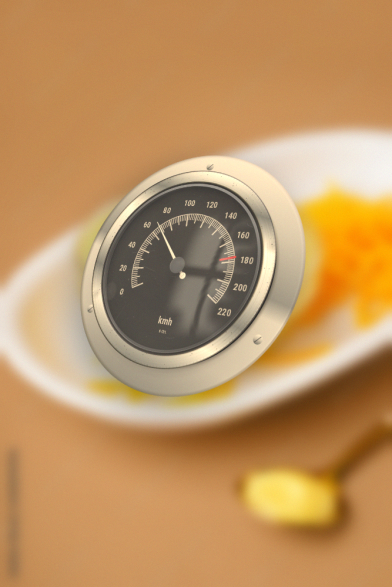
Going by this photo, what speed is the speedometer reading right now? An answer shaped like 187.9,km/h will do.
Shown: 70,km/h
